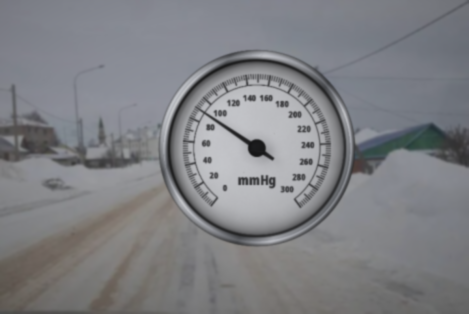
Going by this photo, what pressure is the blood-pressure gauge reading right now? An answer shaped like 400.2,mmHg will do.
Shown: 90,mmHg
